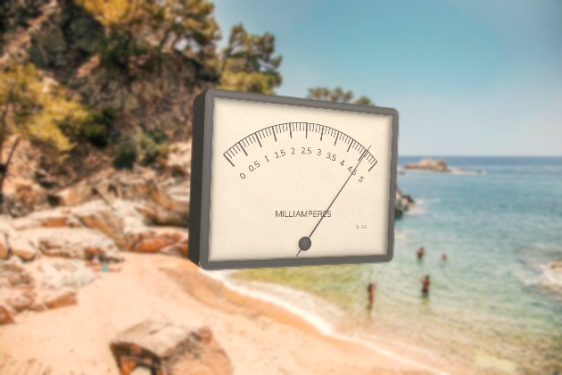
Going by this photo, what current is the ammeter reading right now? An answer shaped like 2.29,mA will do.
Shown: 4.5,mA
